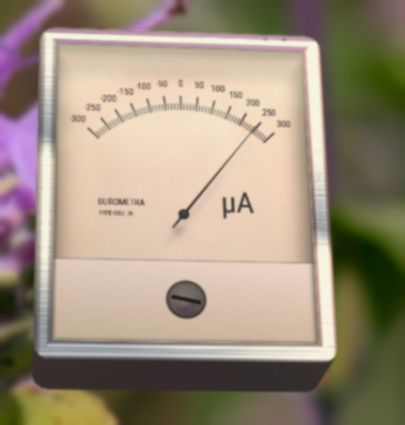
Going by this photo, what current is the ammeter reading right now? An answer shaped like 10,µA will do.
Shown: 250,µA
